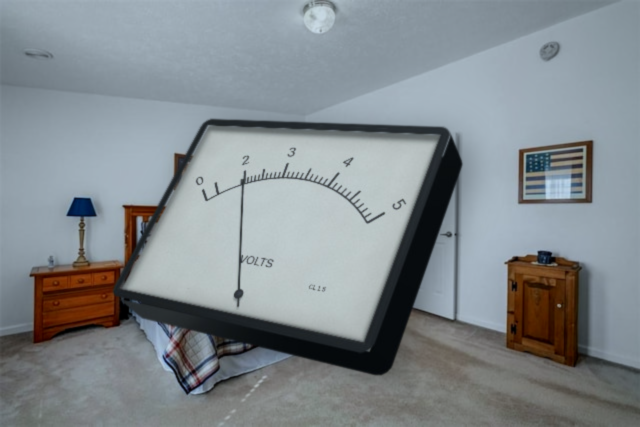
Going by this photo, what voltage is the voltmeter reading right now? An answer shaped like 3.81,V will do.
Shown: 2,V
